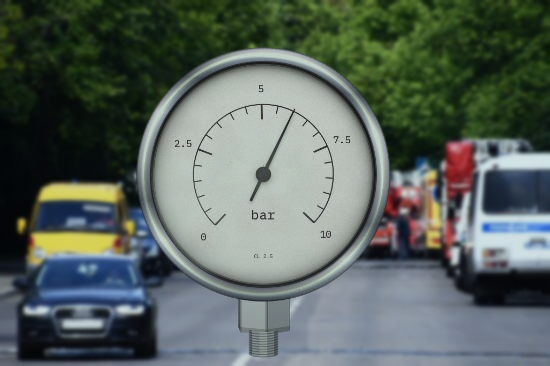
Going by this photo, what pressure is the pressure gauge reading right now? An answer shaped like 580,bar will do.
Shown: 6,bar
